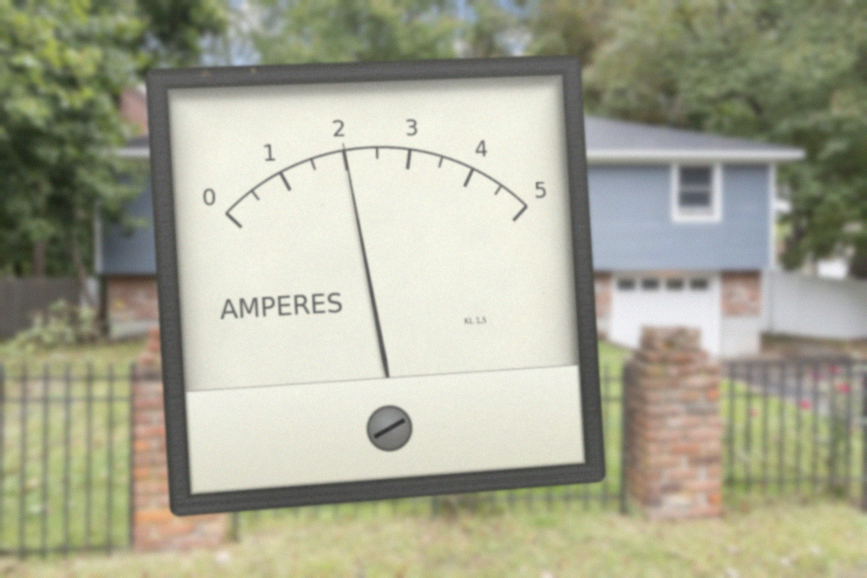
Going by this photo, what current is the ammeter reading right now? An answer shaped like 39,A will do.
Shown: 2,A
